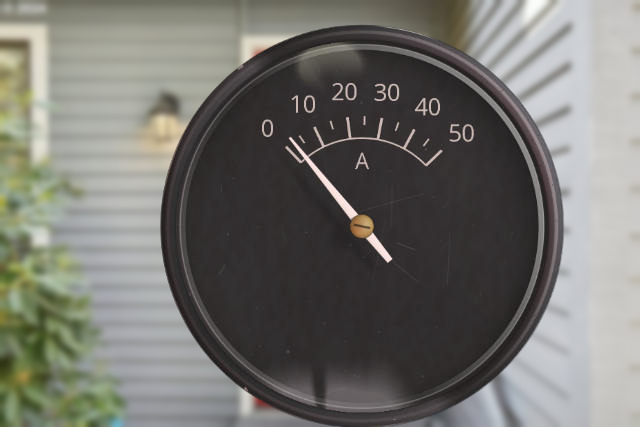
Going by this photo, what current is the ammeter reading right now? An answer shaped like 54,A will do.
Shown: 2.5,A
